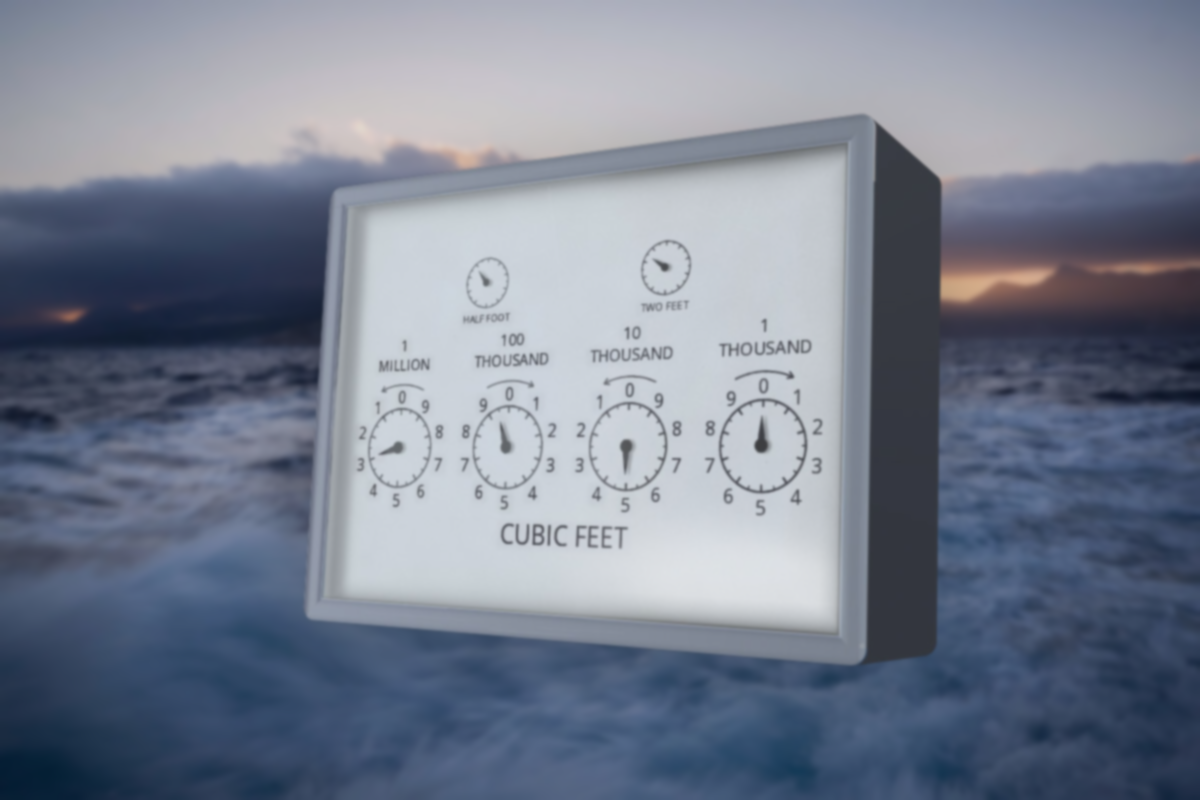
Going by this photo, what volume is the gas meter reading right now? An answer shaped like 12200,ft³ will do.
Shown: 295000,ft³
